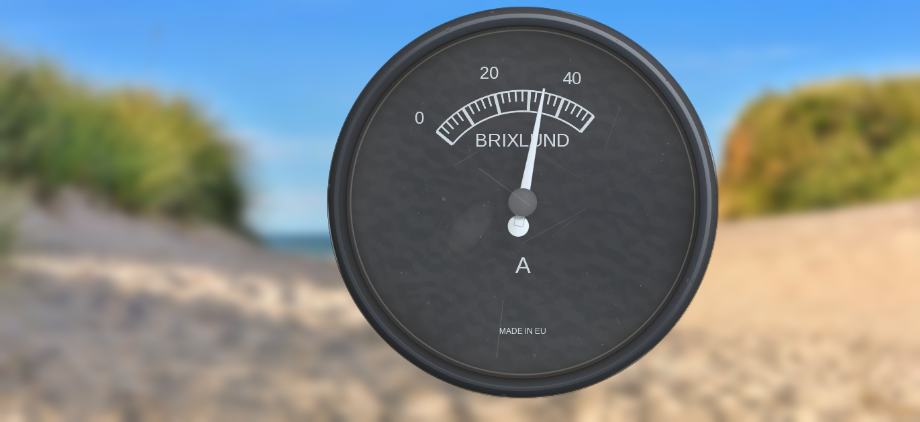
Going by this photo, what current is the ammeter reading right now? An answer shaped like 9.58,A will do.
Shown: 34,A
